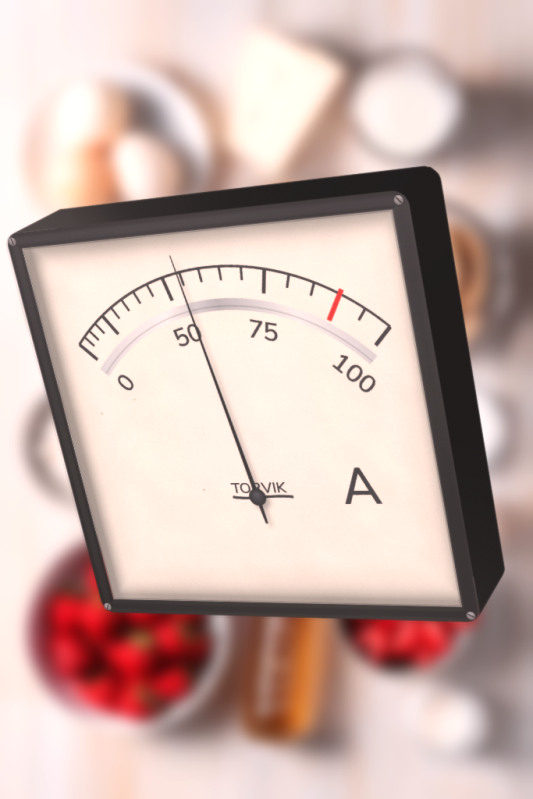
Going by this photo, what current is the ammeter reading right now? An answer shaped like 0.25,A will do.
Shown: 55,A
